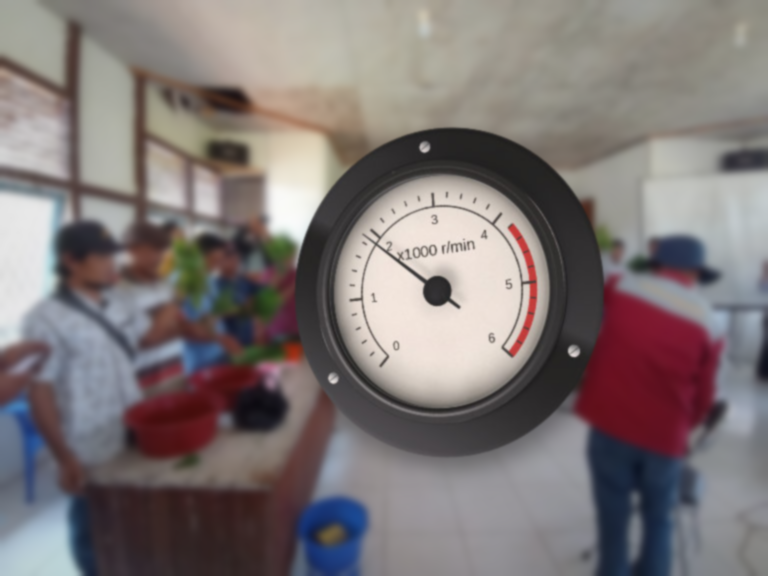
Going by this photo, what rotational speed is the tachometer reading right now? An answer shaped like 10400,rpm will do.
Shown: 1900,rpm
